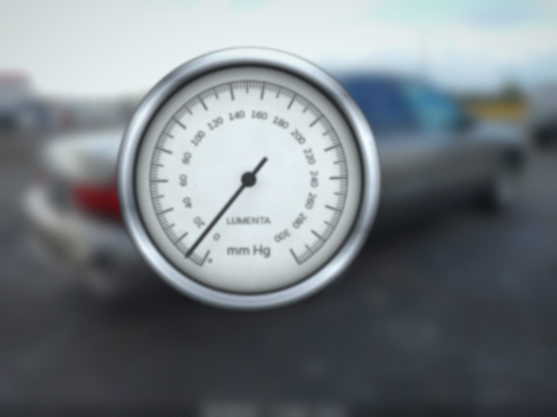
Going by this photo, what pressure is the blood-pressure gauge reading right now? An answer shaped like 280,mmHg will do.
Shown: 10,mmHg
